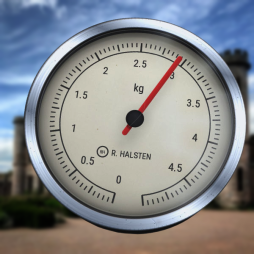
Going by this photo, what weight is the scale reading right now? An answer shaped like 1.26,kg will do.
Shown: 2.95,kg
